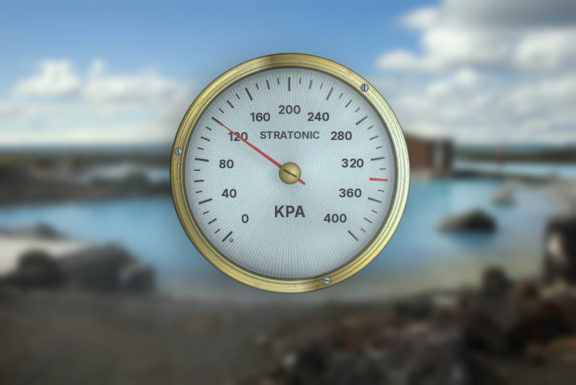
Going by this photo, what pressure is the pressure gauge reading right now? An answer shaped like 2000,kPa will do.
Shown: 120,kPa
